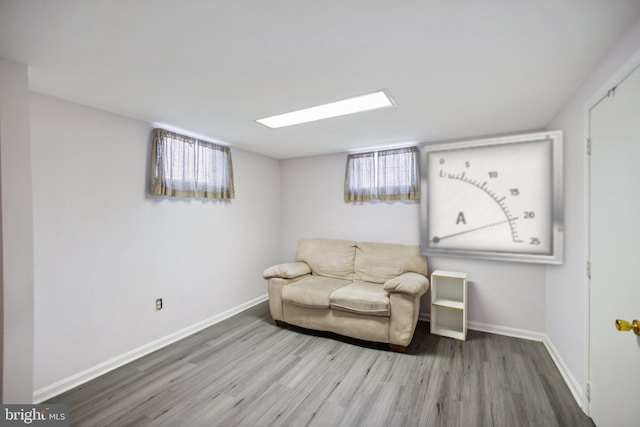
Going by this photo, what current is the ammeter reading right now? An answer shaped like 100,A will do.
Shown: 20,A
